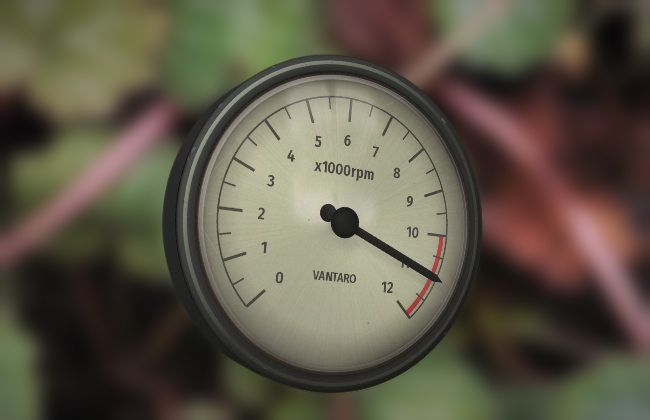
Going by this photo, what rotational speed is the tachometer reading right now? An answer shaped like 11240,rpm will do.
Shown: 11000,rpm
